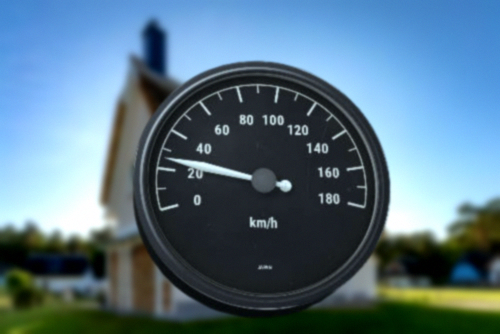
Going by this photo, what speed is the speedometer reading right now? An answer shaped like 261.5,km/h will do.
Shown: 25,km/h
